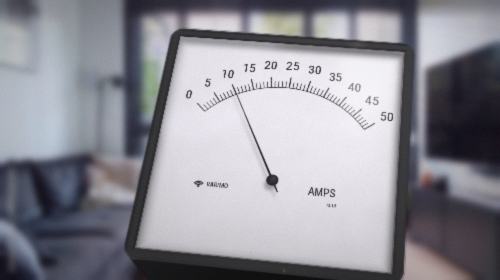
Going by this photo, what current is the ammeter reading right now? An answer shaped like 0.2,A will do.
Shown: 10,A
